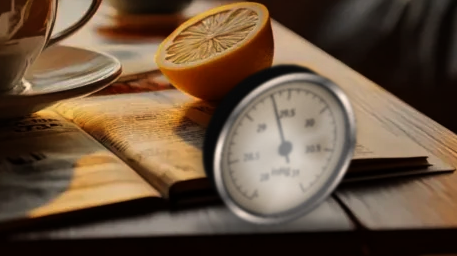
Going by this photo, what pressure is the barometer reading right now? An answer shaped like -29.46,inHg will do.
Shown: 29.3,inHg
